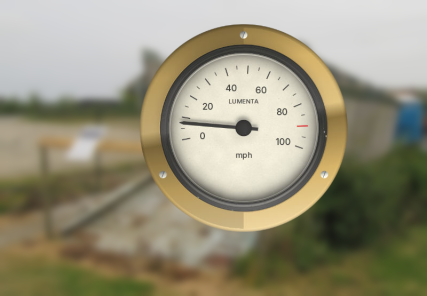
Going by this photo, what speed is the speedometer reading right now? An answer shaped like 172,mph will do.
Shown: 7.5,mph
